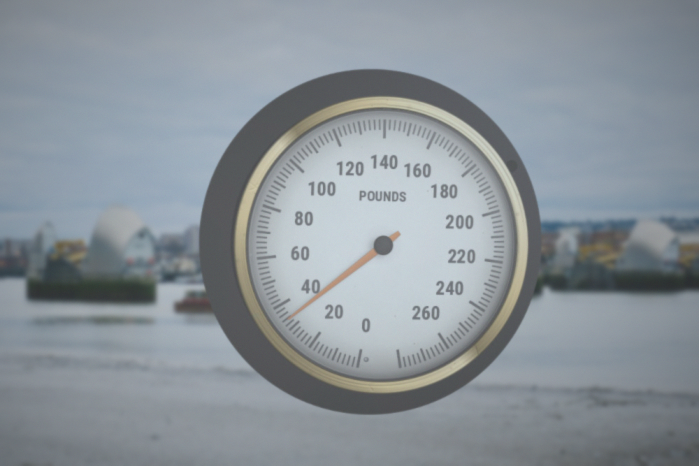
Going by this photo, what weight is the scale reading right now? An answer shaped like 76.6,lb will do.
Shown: 34,lb
